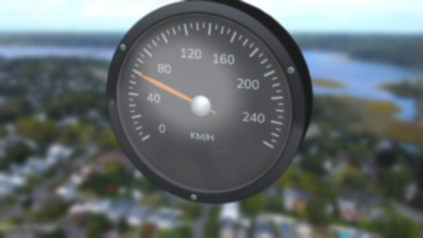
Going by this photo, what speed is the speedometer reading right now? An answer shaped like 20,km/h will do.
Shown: 60,km/h
